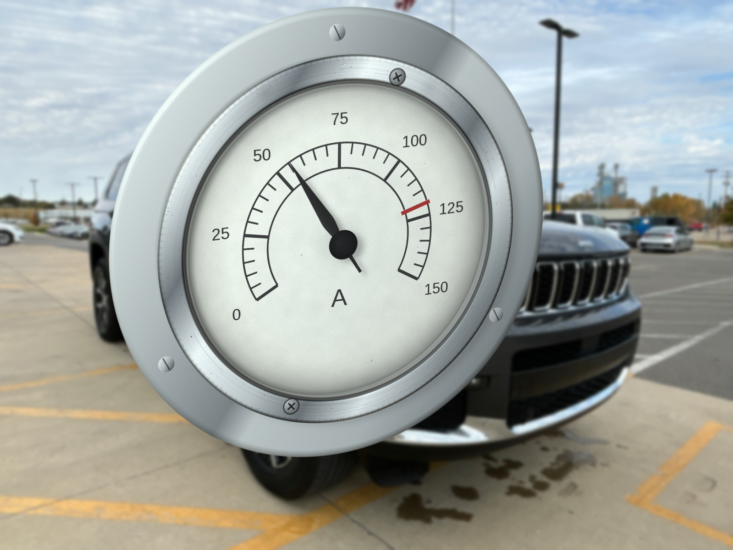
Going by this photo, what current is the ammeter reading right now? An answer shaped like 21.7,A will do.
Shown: 55,A
